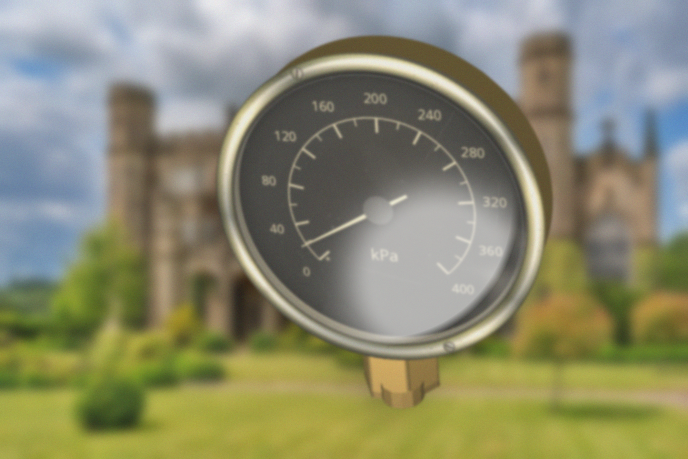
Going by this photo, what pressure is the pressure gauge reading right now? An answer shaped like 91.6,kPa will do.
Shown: 20,kPa
